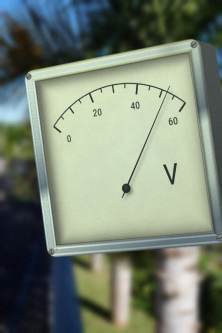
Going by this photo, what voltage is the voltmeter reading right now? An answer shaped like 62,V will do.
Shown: 52.5,V
